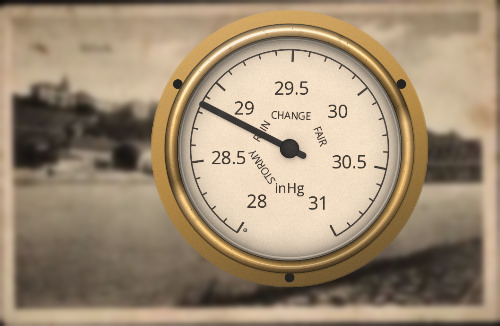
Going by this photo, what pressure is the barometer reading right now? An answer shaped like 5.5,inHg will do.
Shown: 28.85,inHg
